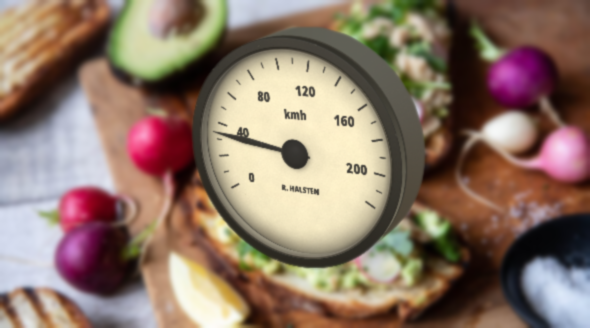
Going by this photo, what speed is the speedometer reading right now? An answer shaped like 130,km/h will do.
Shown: 35,km/h
